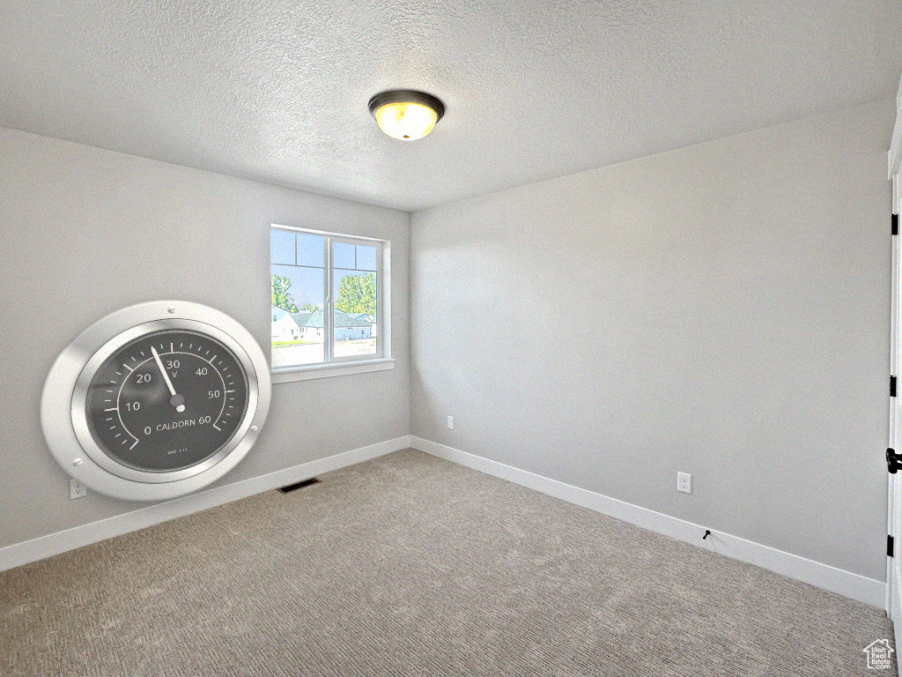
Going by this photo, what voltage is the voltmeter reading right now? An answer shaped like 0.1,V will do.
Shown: 26,V
